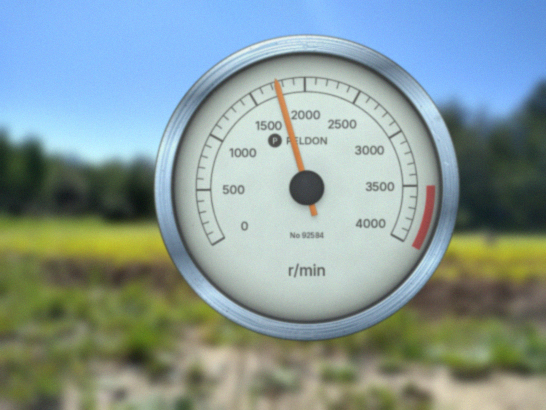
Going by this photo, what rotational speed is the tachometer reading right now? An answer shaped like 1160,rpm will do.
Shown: 1750,rpm
